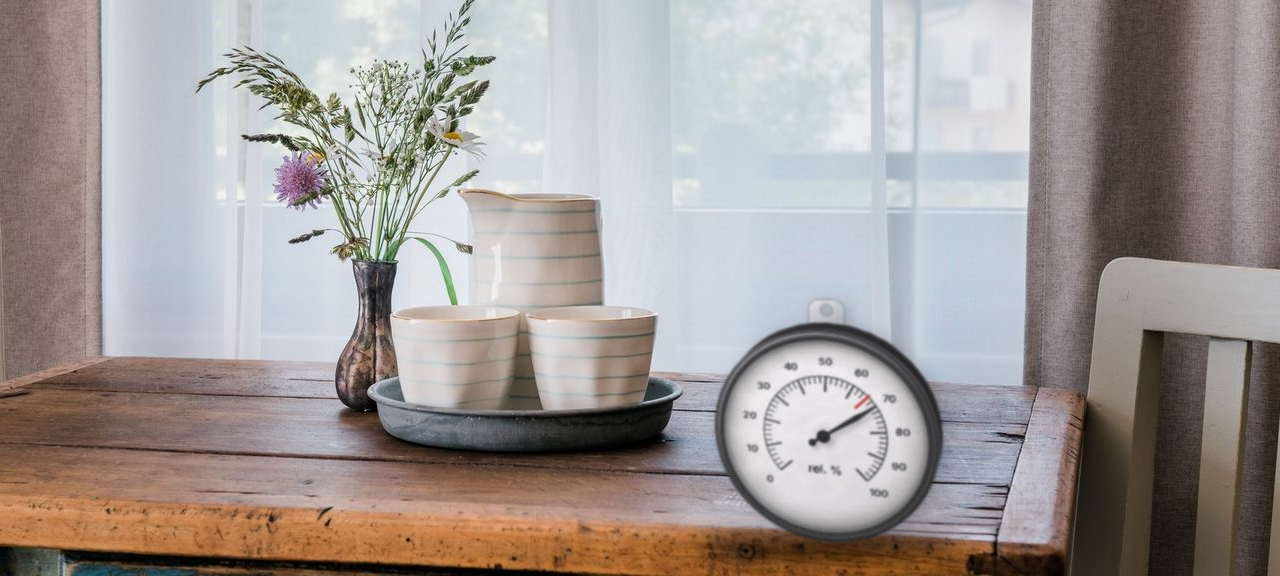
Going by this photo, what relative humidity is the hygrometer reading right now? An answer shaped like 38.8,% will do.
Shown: 70,%
